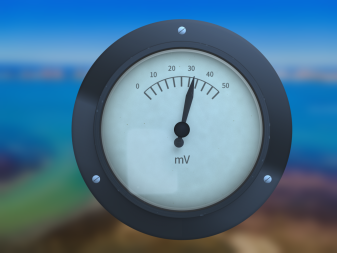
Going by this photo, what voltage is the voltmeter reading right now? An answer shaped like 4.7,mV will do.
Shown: 32.5,mV
